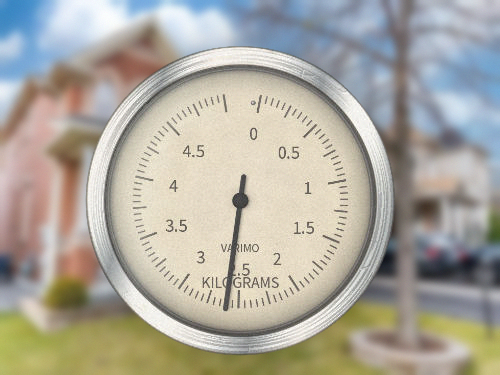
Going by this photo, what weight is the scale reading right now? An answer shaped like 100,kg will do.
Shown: 2.6,kg
